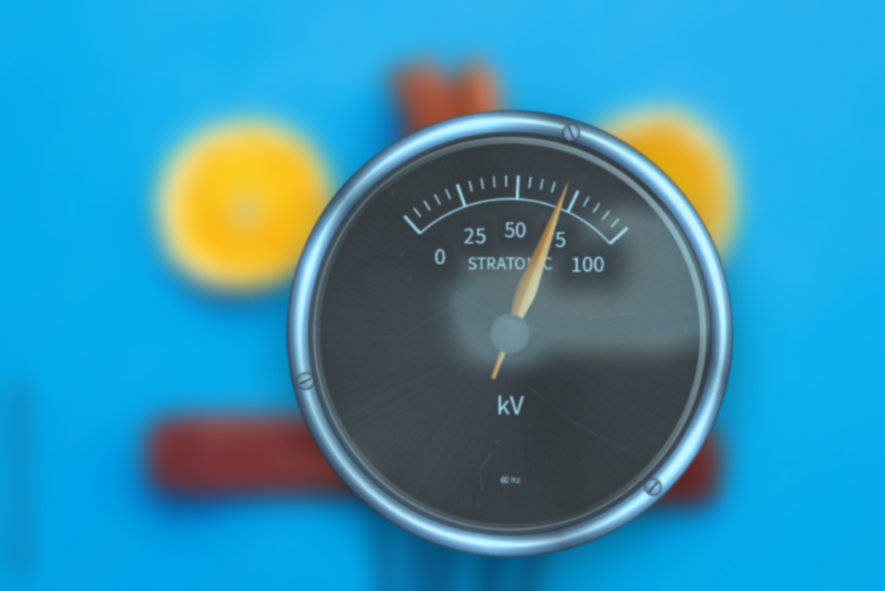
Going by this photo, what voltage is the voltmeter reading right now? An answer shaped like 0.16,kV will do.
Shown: 70,kV
